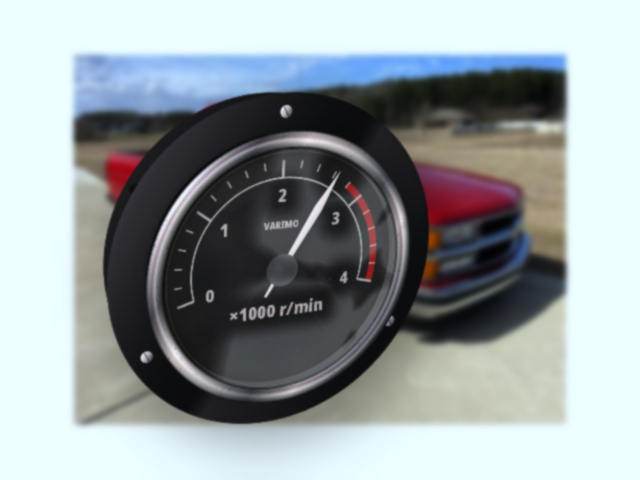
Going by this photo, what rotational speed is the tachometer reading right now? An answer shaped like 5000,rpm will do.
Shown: 2600,rpm
